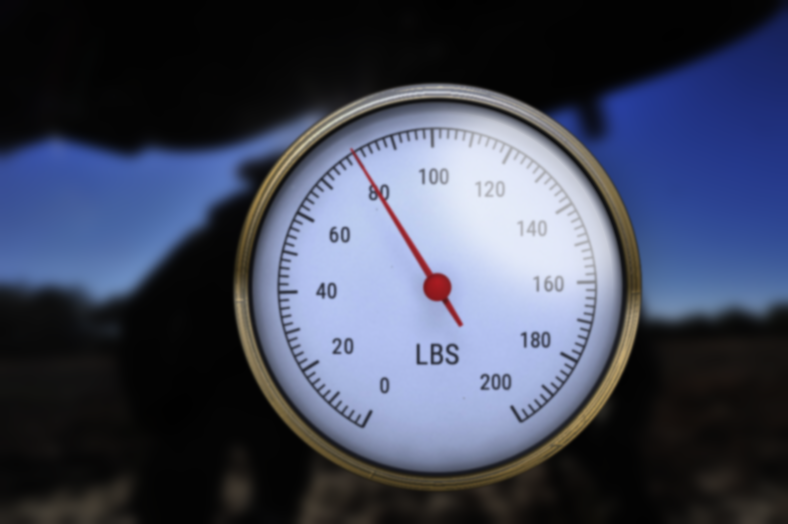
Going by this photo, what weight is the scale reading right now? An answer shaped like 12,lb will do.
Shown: 80,lb
